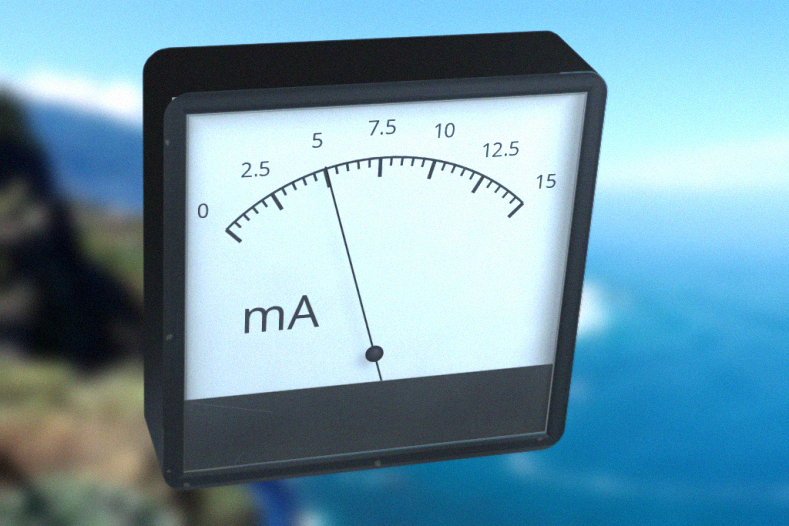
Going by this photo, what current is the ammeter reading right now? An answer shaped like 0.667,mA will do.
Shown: 5,mA
